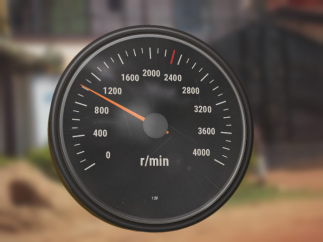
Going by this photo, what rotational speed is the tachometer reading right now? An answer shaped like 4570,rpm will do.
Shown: 1000,rpm
